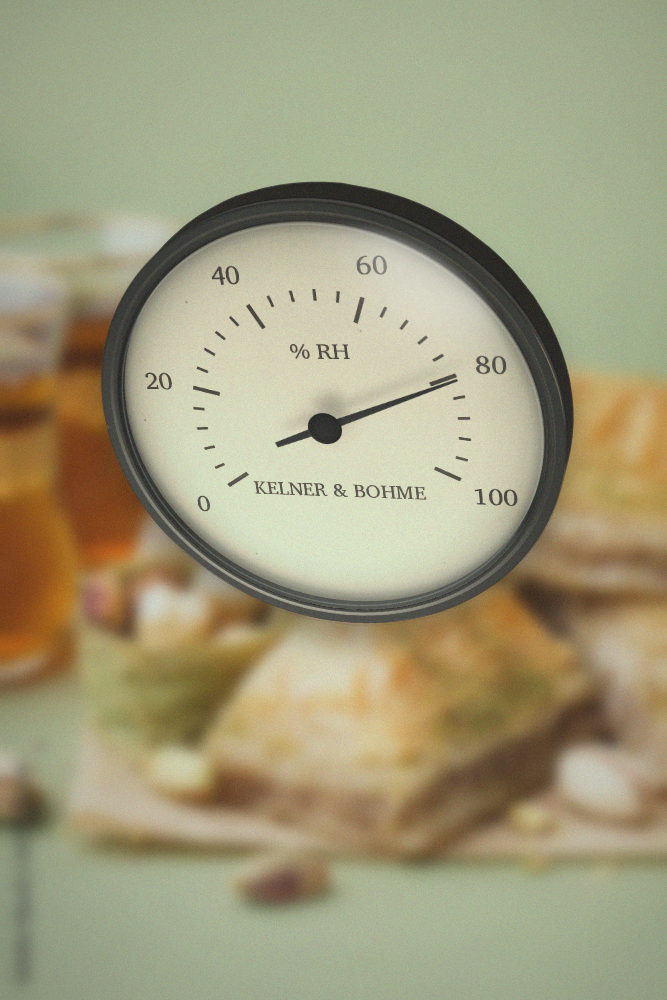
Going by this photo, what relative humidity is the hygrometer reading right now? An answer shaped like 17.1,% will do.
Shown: 80,%
